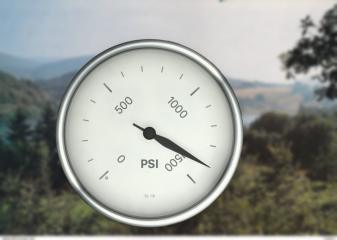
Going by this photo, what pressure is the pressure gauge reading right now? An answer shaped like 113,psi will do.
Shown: 1400,psi
